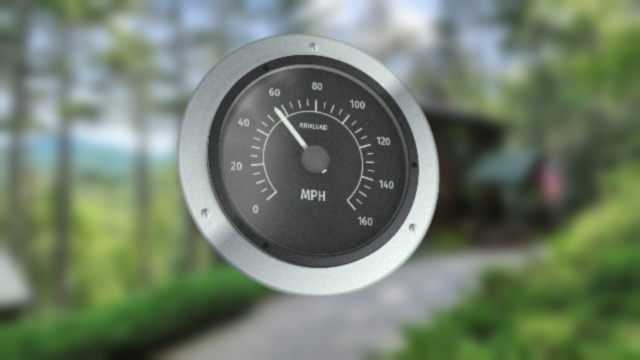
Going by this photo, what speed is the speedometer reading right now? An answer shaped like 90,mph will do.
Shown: 55,mph
